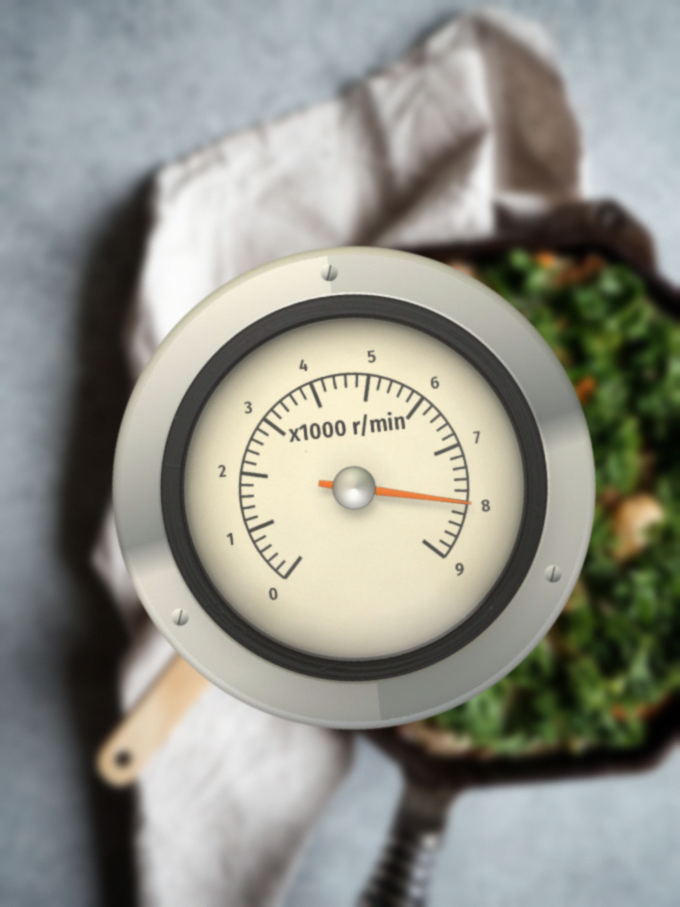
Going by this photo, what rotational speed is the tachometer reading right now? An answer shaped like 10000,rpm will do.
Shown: 8000,rpm
